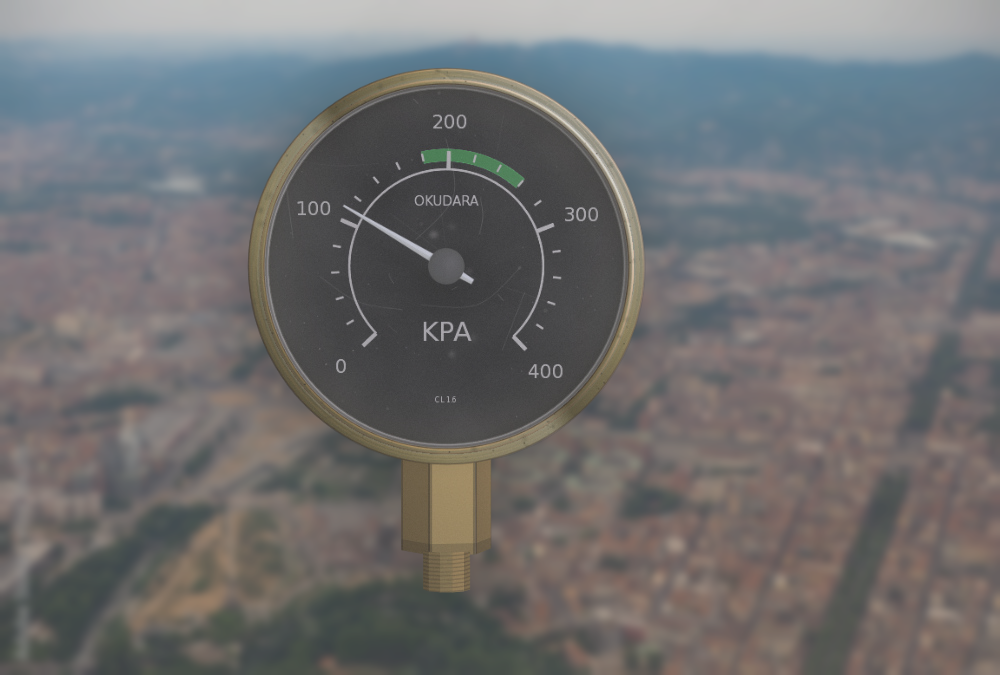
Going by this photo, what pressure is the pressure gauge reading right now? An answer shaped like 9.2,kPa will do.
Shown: 110,kPa
